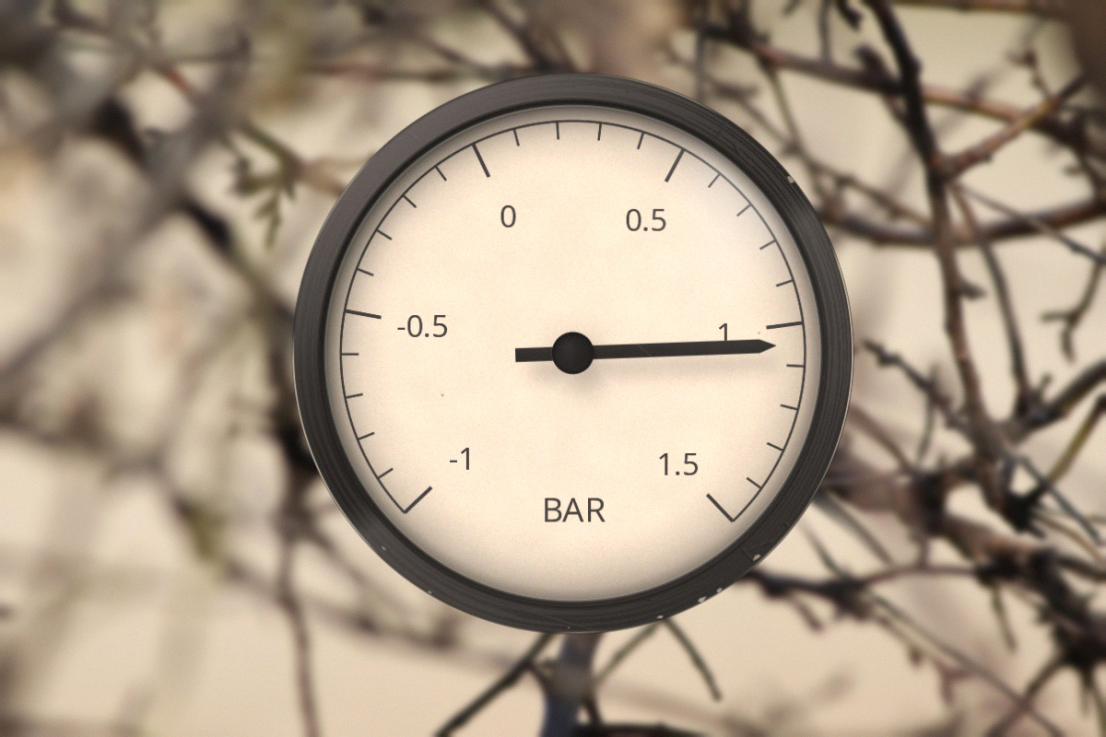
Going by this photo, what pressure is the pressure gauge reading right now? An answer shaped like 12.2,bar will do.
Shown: 1.05,bar
